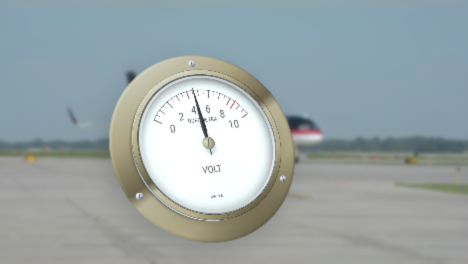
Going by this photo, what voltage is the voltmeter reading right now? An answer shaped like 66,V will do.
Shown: 4.5,V
